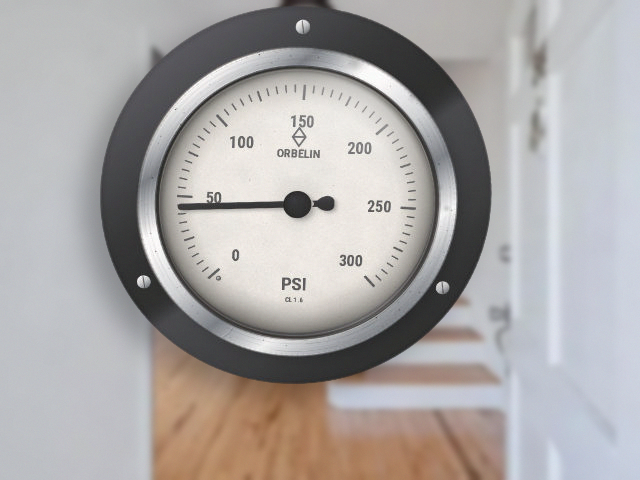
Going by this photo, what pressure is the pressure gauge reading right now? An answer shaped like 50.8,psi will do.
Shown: 45,psi
